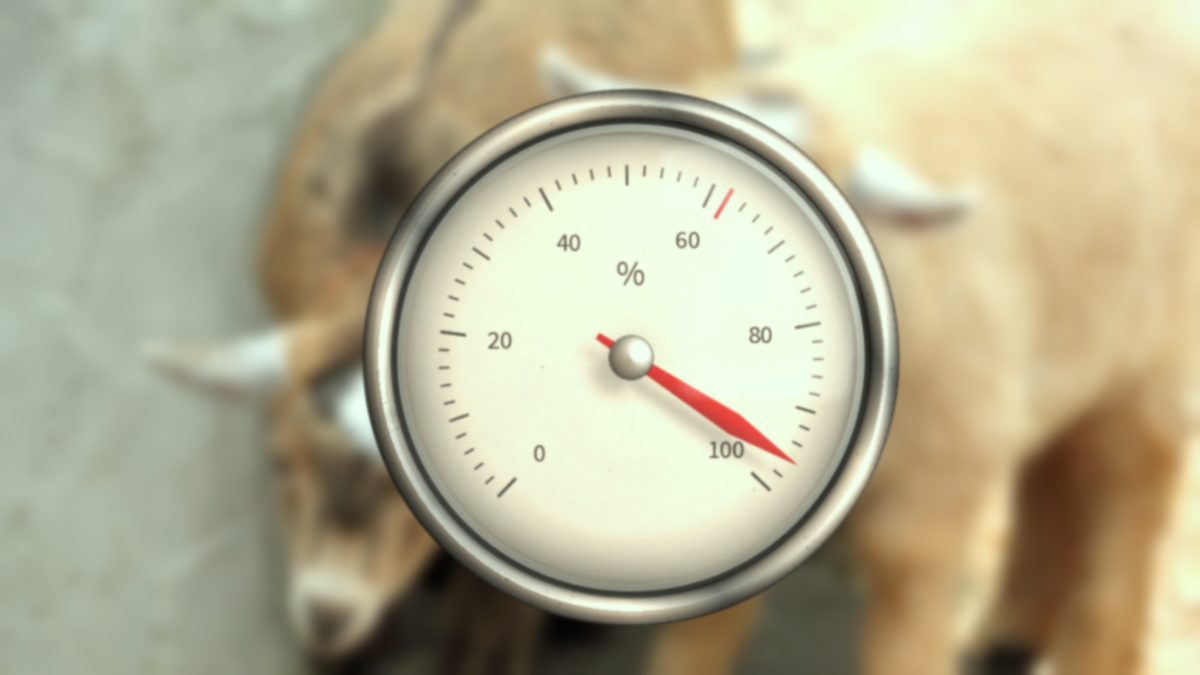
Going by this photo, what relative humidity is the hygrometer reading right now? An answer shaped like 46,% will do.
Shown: 96,%
